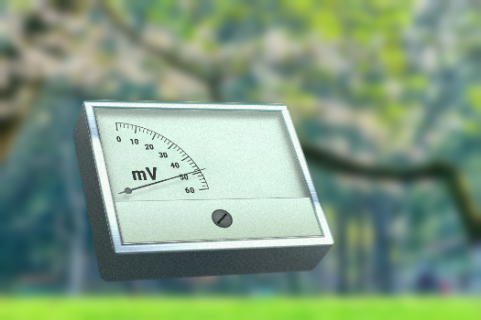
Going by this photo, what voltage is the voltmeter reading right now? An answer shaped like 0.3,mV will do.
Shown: 50,mV
